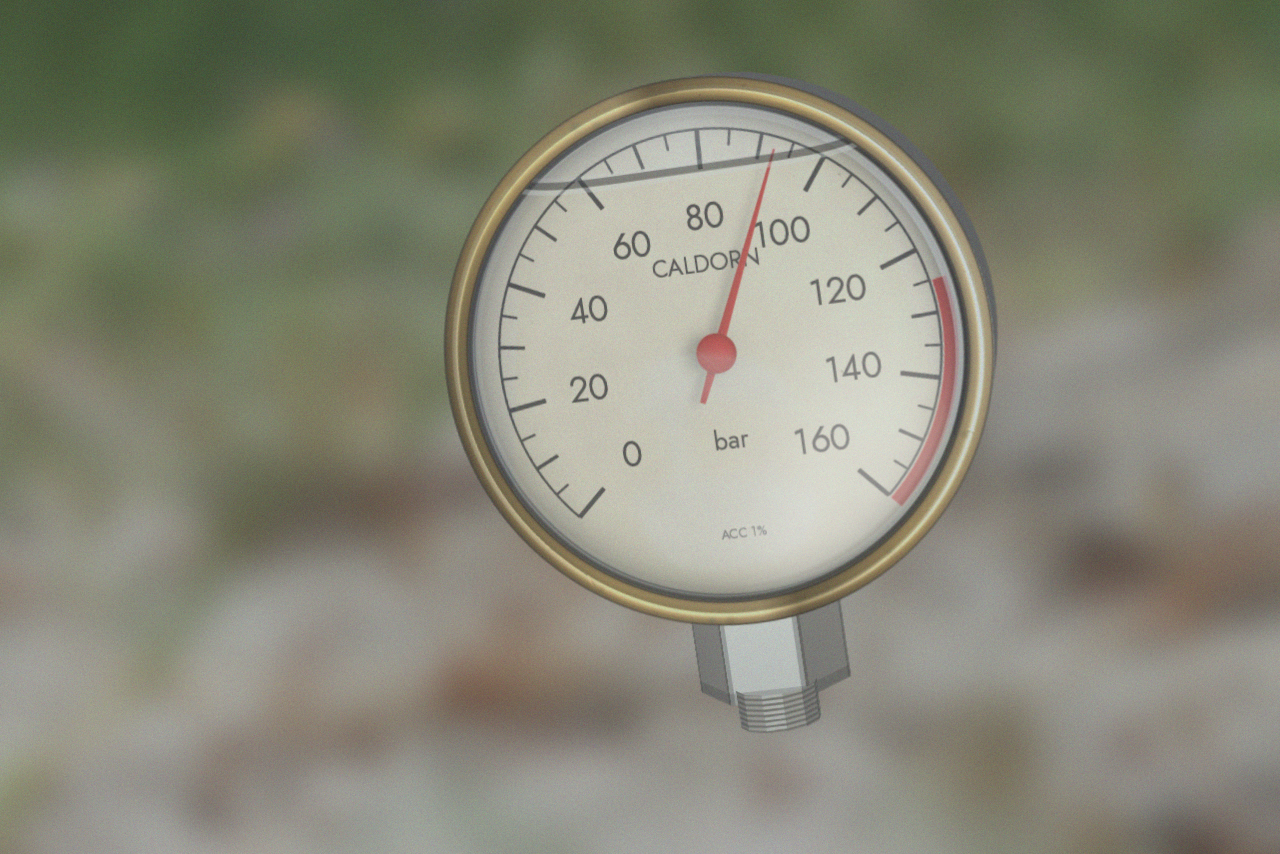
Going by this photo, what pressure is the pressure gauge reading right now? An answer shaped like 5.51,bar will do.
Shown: 92.5,bar
